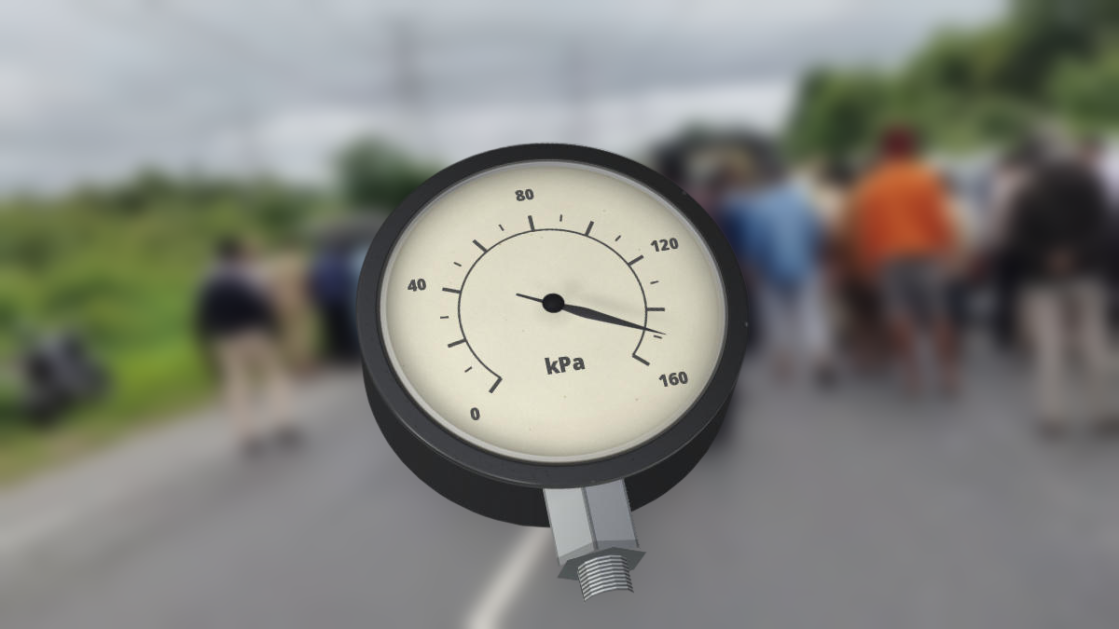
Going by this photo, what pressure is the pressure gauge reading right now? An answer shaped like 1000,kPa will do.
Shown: 150,kPa
